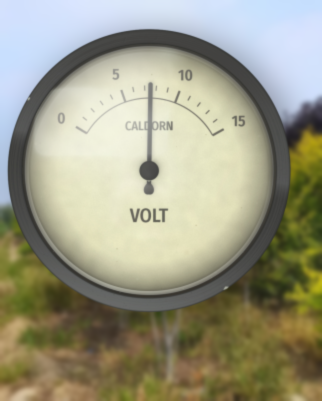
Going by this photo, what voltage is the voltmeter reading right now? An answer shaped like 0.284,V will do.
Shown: 7.5,V
